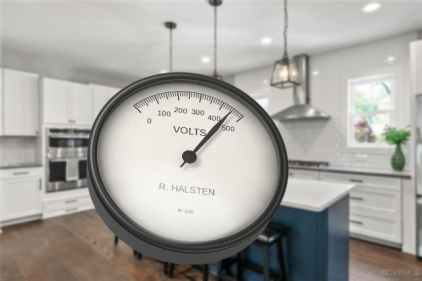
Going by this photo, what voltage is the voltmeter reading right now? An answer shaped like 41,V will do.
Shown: 450,V
